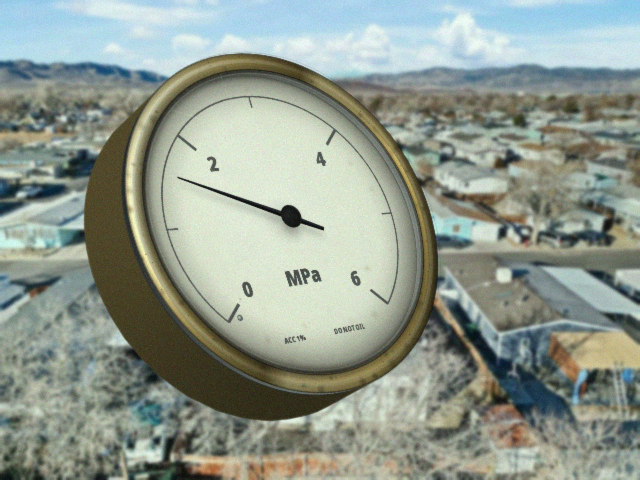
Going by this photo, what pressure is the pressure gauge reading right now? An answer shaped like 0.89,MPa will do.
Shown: 1.5,MPa
